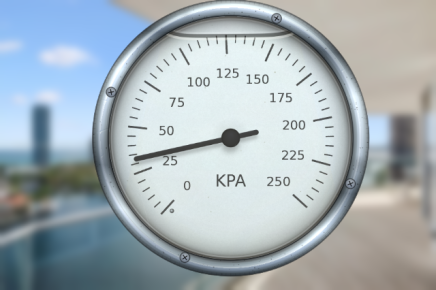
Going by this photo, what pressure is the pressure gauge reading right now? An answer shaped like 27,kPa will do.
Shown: 32.5,kPa
